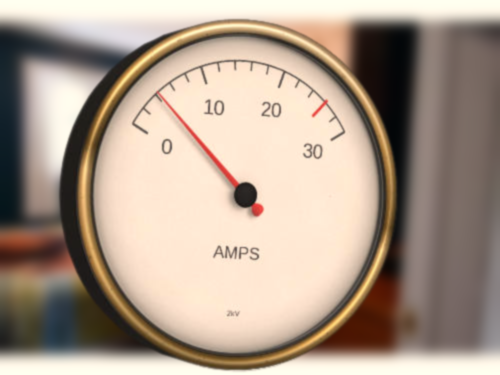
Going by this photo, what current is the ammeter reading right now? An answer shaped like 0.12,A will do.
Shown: 4,A
